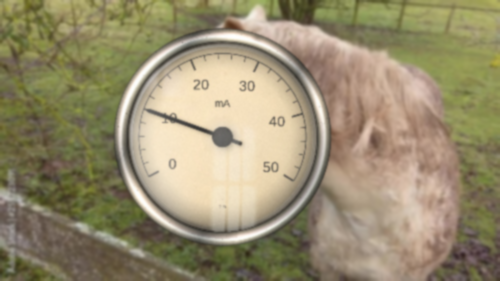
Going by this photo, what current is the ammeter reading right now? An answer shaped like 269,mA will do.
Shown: 10,mA
